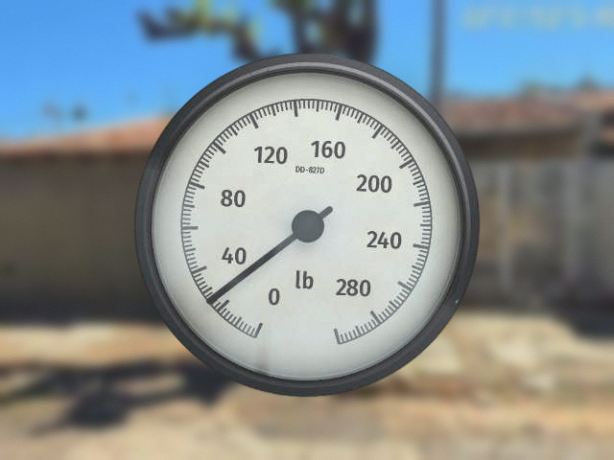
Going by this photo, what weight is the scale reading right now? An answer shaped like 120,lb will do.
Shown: 26,lb
